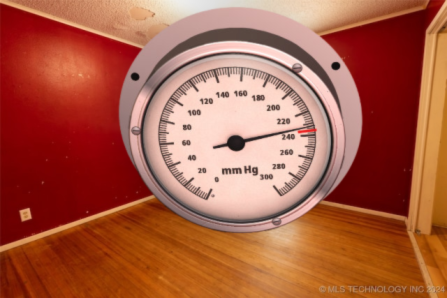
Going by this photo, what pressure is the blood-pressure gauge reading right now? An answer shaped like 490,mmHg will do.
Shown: 230,mmHg
